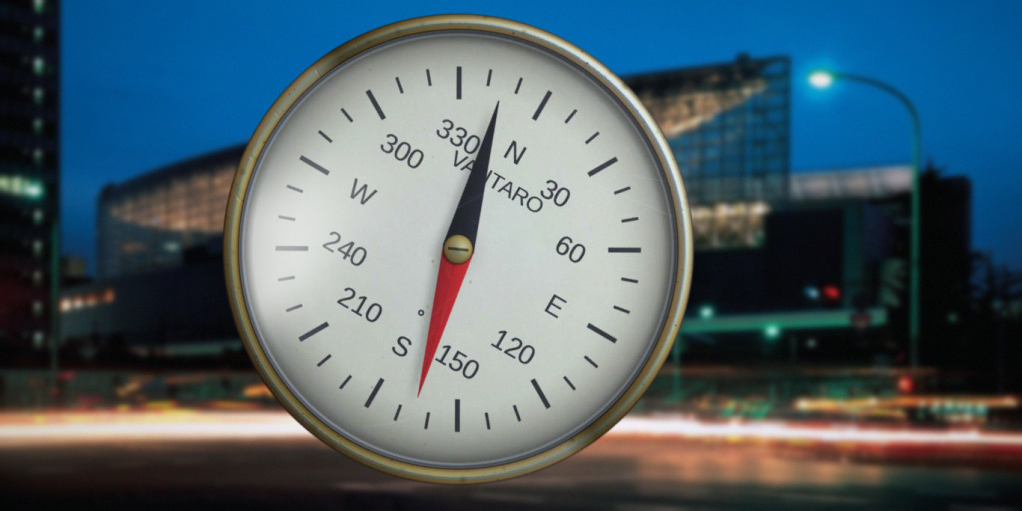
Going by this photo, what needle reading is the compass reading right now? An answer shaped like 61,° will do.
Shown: 165,°
